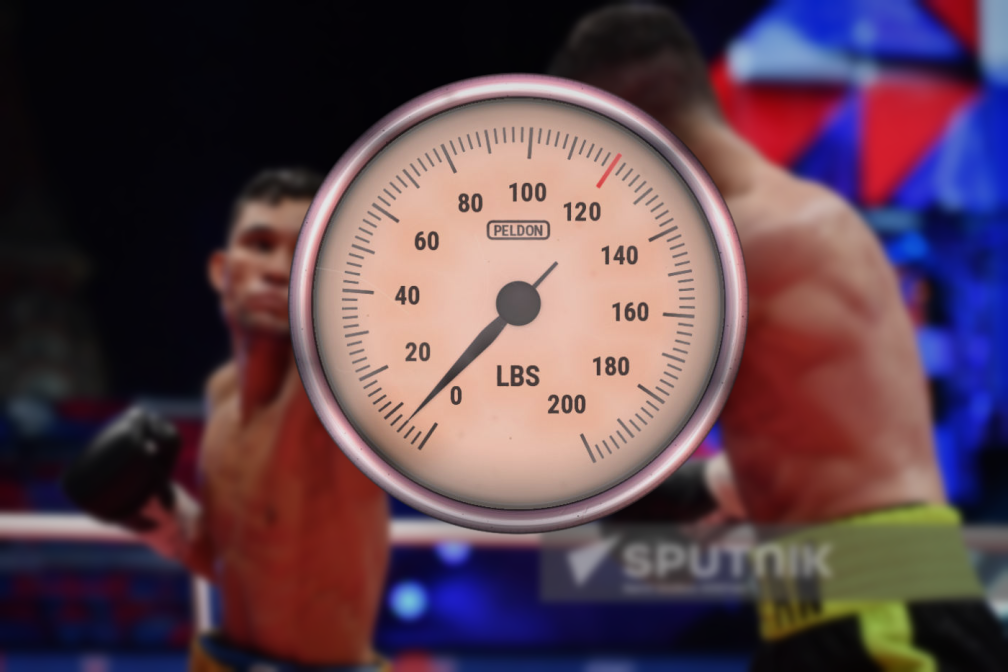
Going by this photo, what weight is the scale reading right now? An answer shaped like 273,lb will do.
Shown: 6,lb
